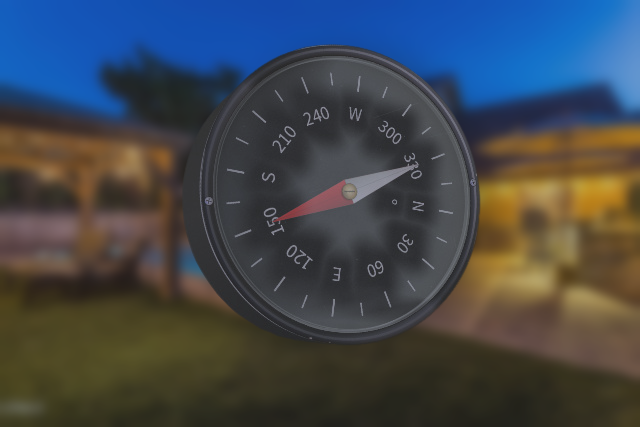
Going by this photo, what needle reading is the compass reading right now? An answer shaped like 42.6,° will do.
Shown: 150,°
